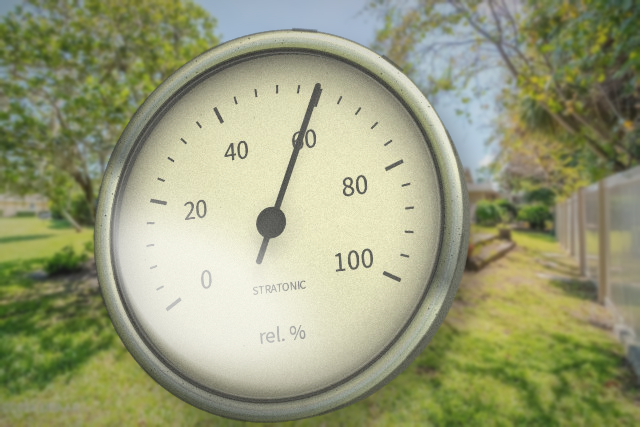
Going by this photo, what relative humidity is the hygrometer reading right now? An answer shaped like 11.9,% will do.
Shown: 60,%
